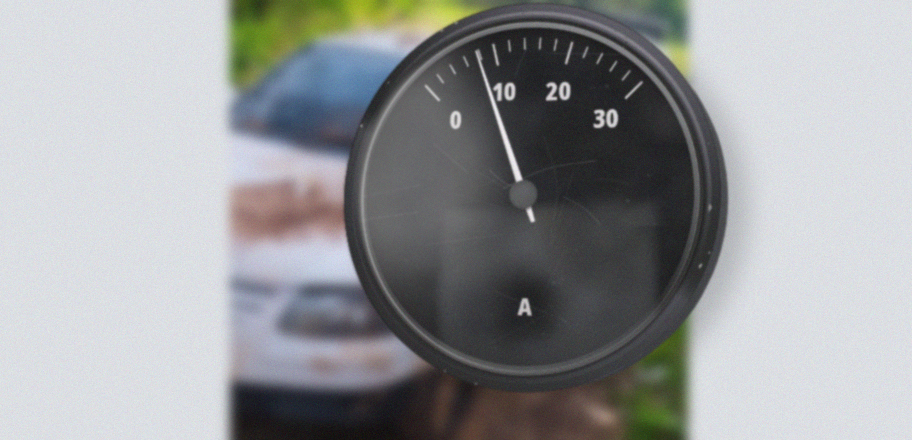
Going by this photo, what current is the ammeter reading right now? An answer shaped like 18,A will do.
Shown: 8,A
